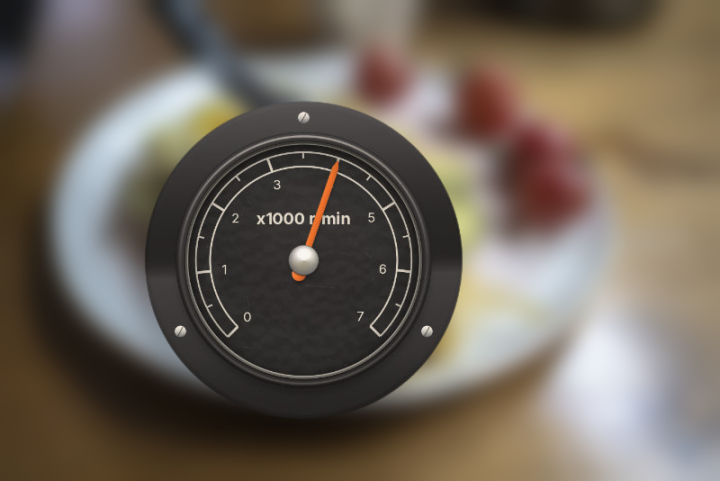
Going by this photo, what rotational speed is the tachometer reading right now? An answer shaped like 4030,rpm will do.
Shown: 4000,rpm
